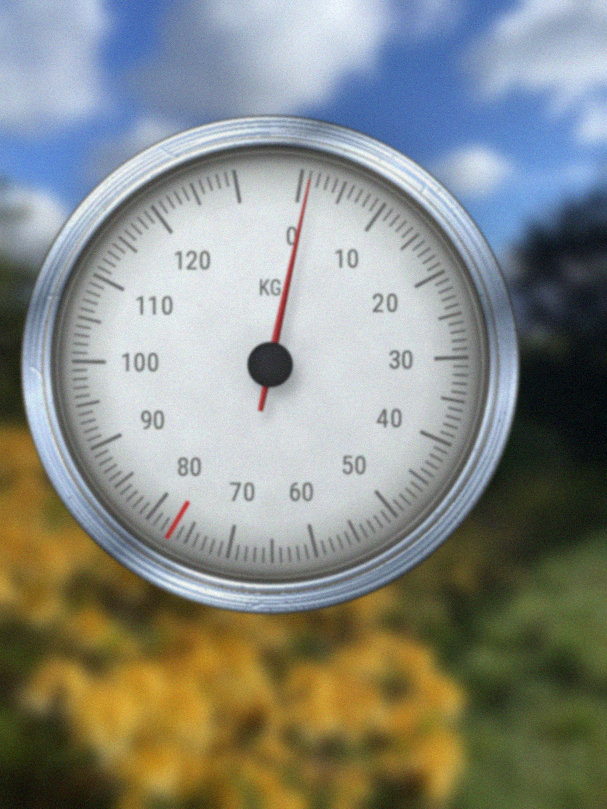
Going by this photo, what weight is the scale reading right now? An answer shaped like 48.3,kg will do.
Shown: 1,kg
